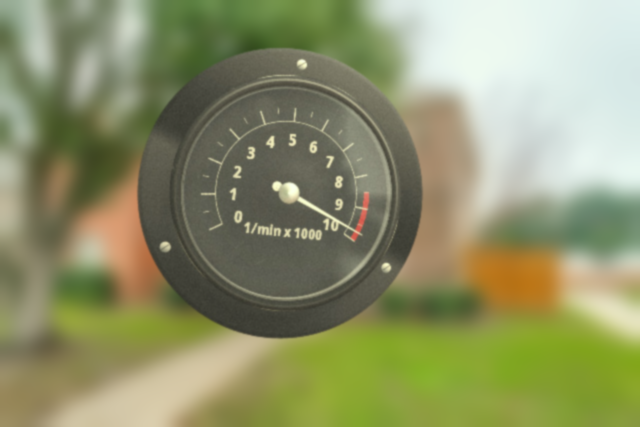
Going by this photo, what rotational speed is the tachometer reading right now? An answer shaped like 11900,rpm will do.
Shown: 9750,rpm
